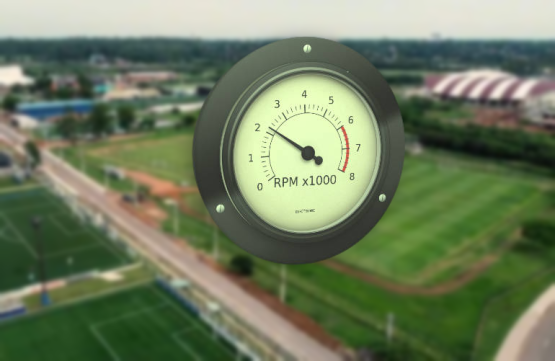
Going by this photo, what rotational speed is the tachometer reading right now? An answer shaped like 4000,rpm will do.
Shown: 2200,rpm
